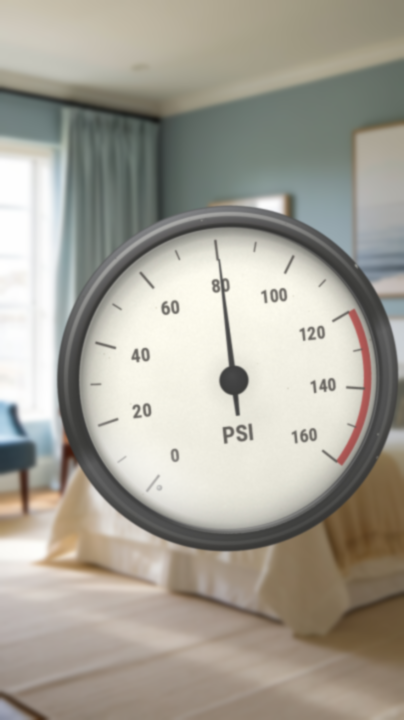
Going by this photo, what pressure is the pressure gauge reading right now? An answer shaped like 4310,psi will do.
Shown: 80,psi
